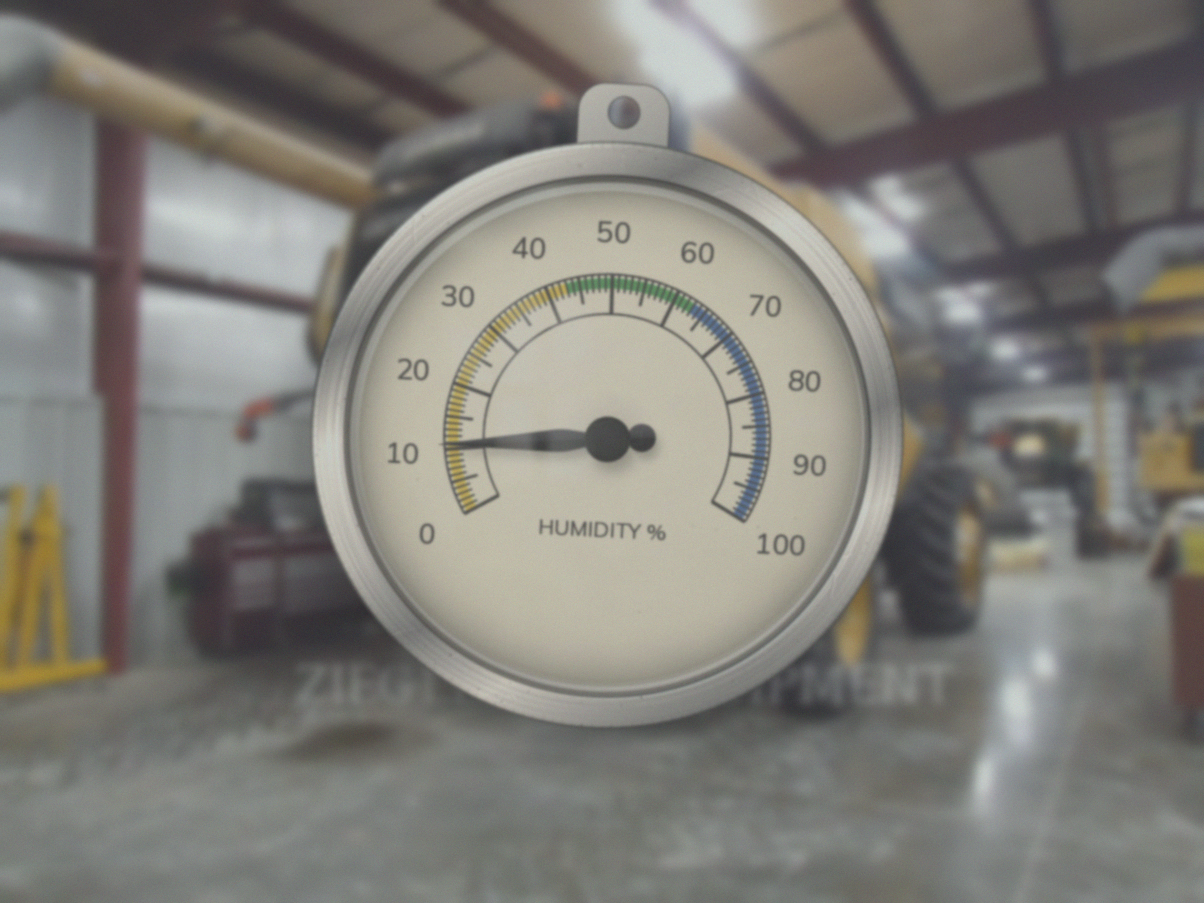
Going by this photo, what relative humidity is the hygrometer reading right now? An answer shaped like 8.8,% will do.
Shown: 11,%
